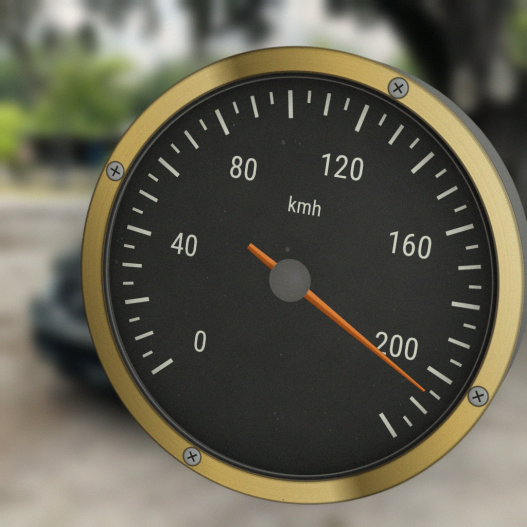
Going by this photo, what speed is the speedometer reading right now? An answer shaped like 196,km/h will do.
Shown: 205,km/h
